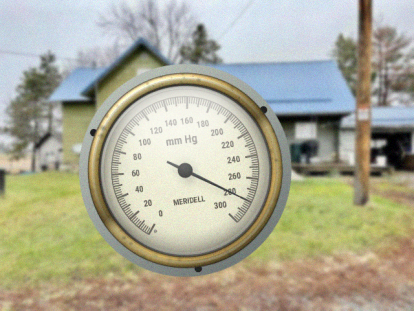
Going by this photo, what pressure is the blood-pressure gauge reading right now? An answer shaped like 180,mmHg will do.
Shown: 280,mmHg
